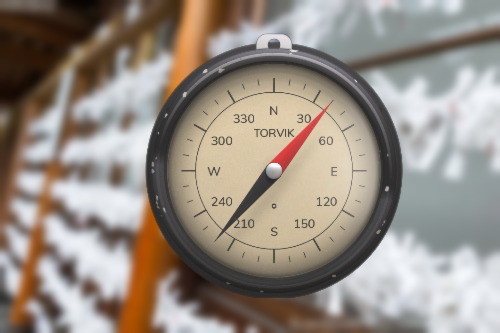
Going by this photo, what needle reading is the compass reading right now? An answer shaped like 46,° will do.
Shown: 40,°
